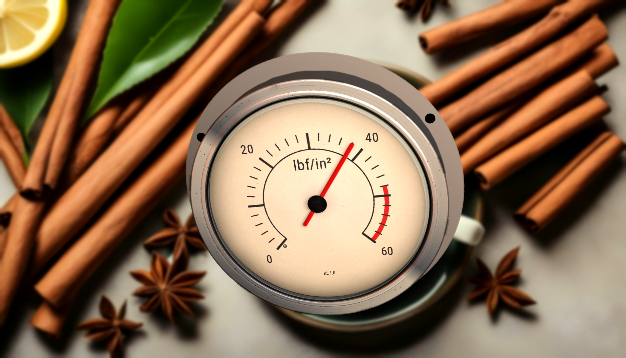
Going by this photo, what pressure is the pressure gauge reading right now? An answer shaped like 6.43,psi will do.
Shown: 38,psi
